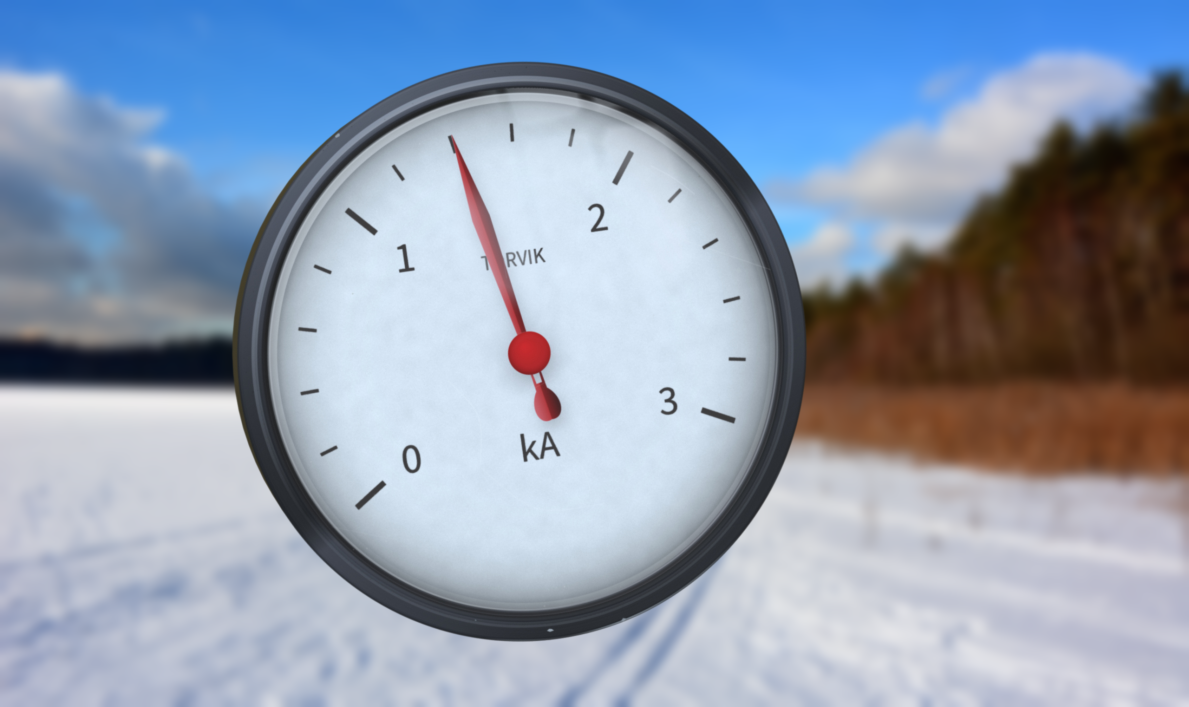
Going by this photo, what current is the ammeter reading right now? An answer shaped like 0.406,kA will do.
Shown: 1.4,kA
